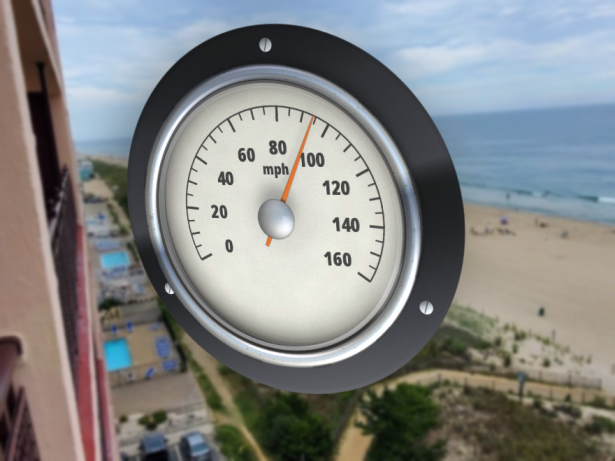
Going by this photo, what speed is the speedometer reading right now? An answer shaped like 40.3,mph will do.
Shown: 95,mph
